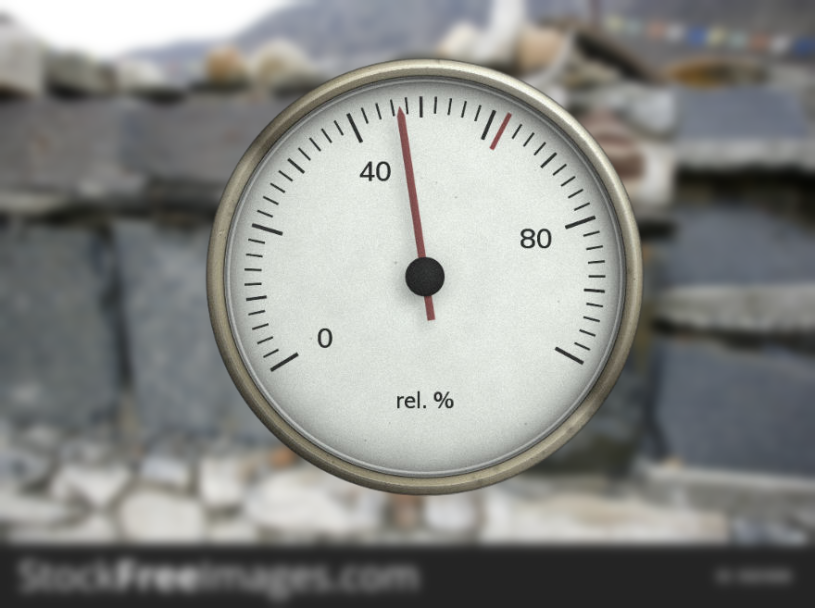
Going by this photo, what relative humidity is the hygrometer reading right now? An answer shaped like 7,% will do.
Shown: 47,%
